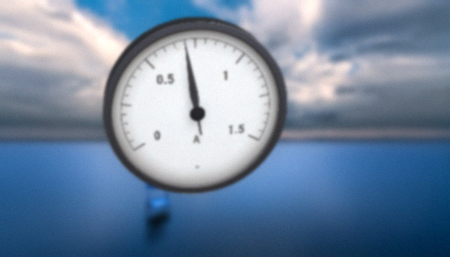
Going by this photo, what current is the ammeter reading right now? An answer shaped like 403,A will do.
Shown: 0.7,A
